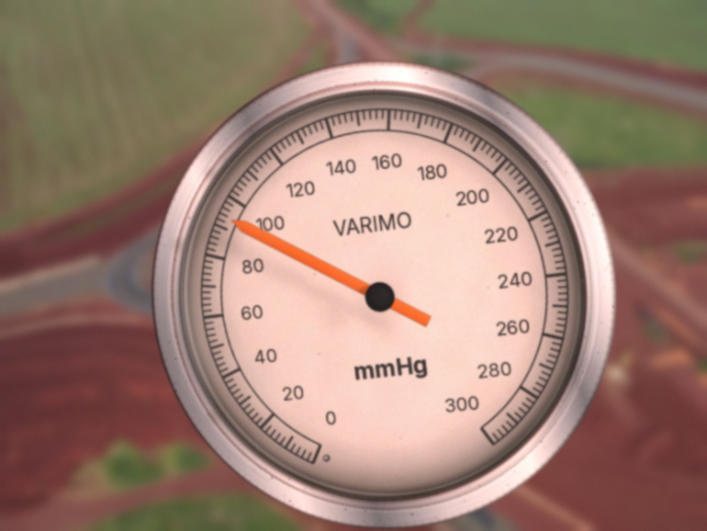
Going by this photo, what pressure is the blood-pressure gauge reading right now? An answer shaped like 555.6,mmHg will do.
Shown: 94,mmHg
